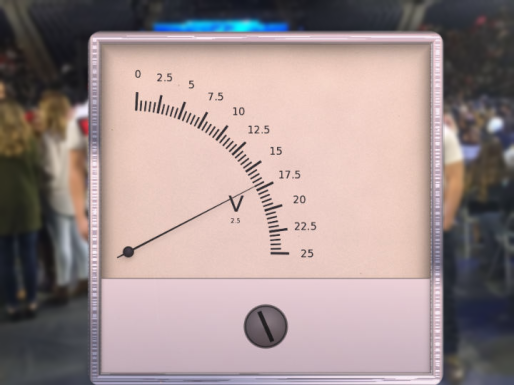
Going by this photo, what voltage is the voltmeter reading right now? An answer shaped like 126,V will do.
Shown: 17,V
